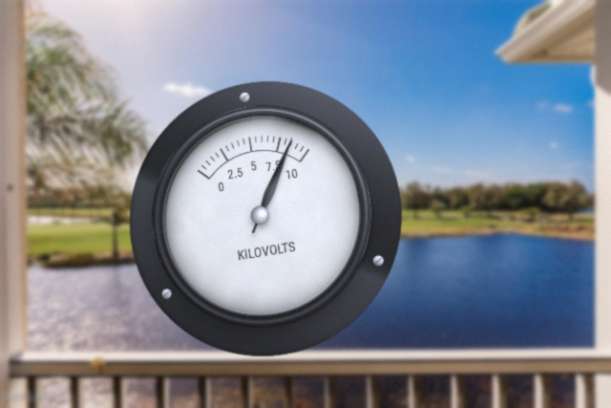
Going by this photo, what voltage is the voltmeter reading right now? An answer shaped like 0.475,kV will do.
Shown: 8.5,kV
